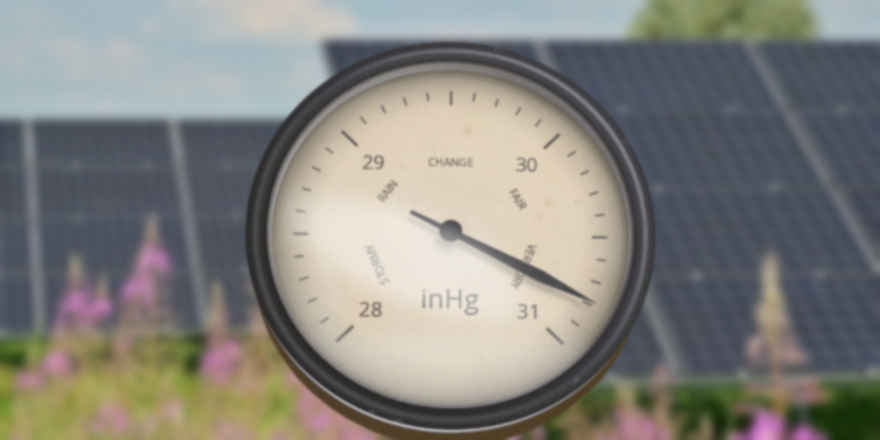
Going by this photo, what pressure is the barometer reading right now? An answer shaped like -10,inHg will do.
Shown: 30.8,inHg
